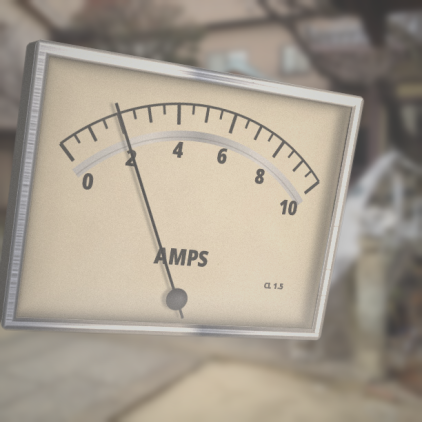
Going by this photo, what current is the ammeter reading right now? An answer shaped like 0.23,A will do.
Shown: 2,A
